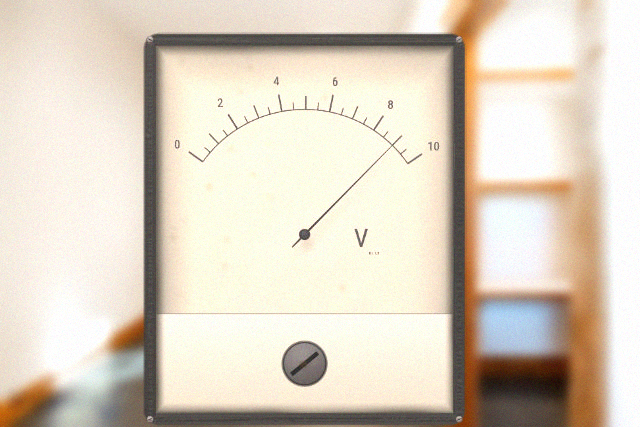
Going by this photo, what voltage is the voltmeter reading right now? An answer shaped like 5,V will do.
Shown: 9,V
